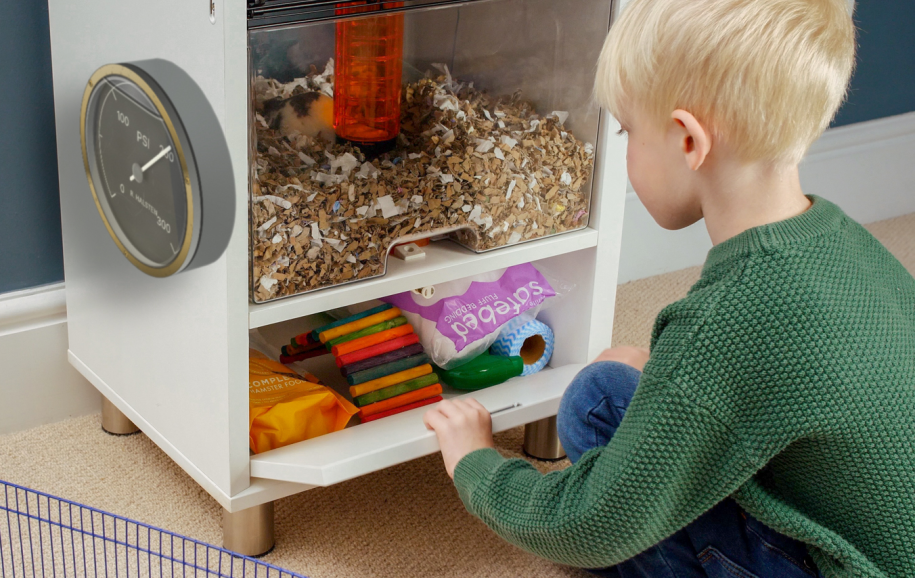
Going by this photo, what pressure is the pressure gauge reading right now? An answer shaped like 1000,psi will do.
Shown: 200,psi
